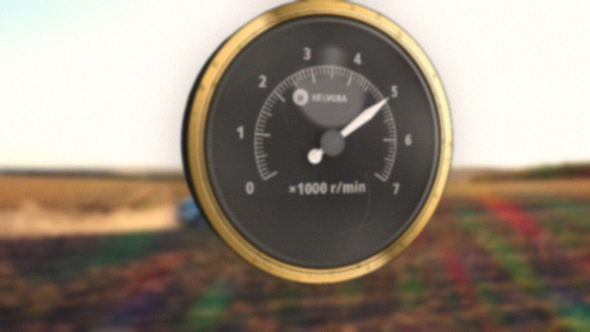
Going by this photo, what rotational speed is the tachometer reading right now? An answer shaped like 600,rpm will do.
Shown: 5000,rpm
